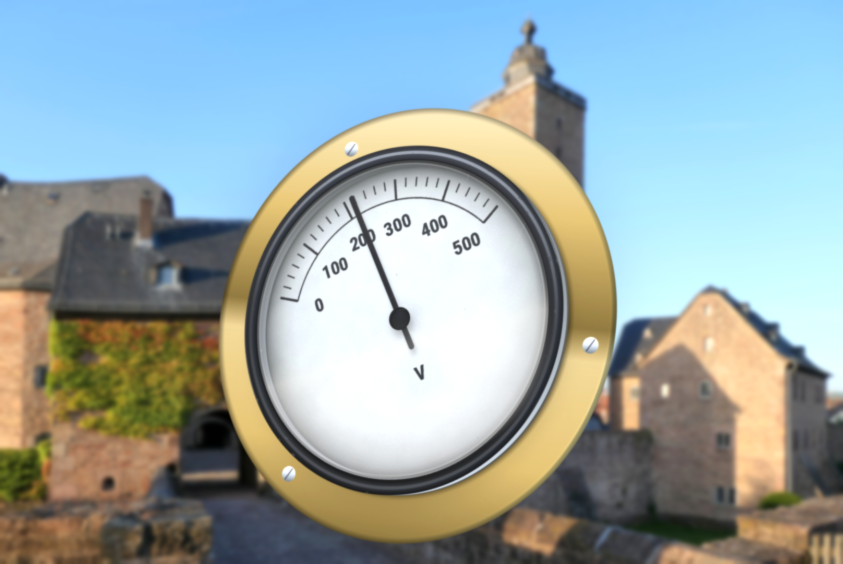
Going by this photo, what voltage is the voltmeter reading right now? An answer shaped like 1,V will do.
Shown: 220,V
